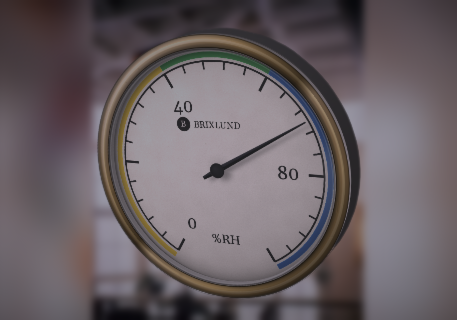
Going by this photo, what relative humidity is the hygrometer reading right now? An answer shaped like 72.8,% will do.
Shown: 70,%
